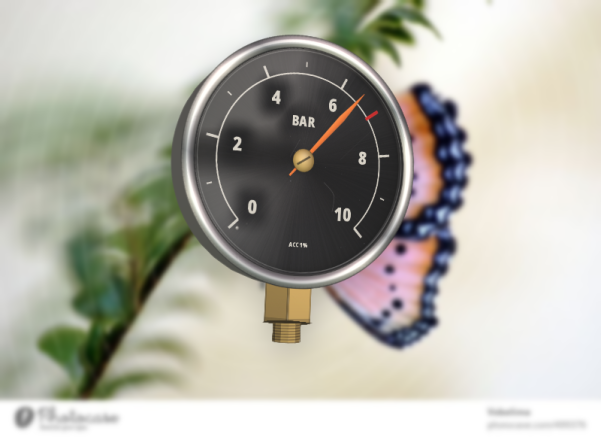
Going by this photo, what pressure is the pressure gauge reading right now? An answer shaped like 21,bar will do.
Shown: 6.5,bar
